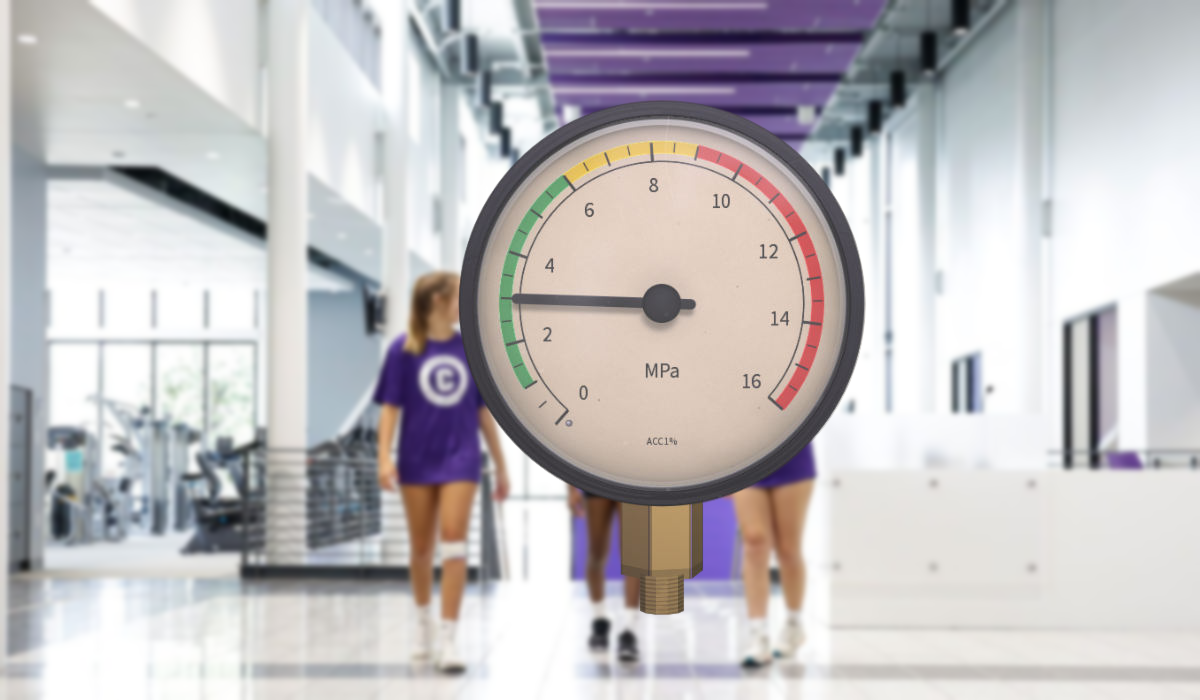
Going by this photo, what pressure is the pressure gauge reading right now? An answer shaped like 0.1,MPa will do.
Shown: 3,MPa
